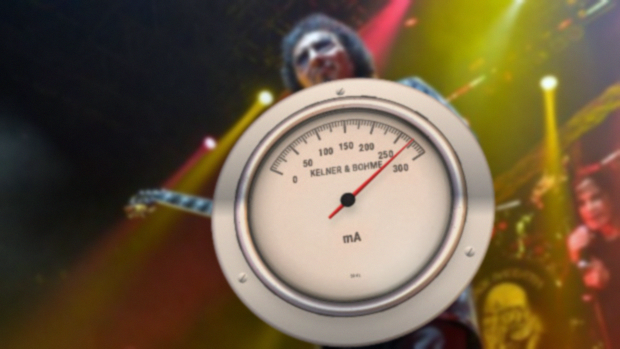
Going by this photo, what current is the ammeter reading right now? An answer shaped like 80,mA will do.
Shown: 275,mA
